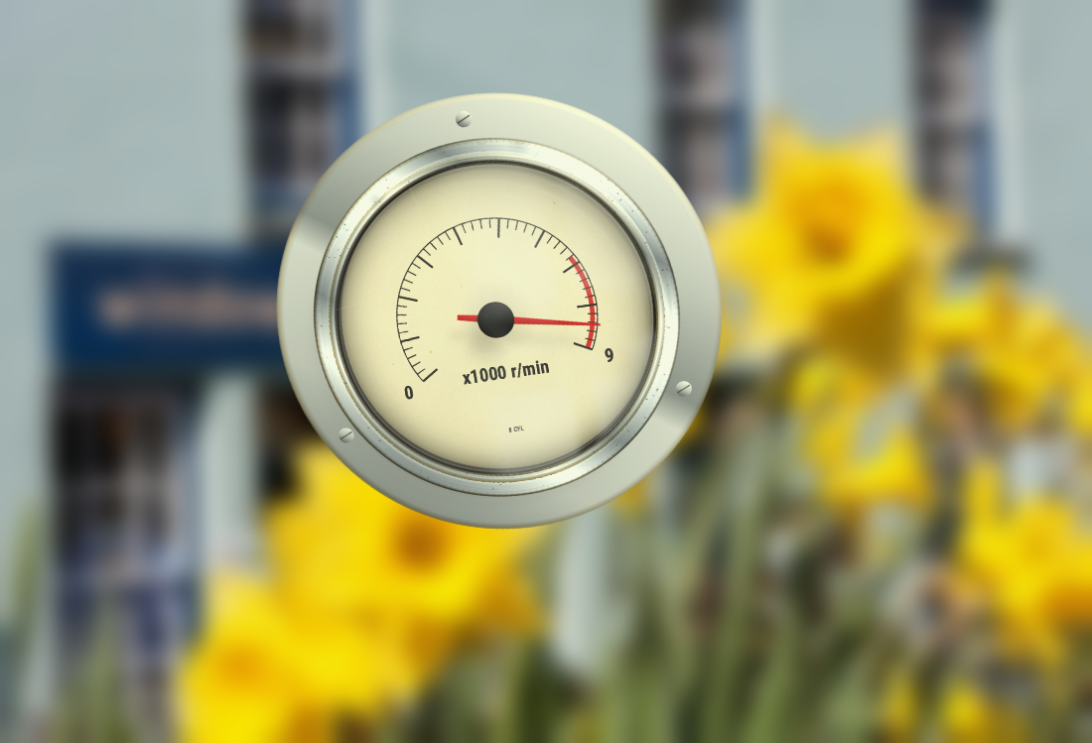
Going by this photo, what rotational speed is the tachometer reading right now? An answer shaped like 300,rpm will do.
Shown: 8400,rpm
